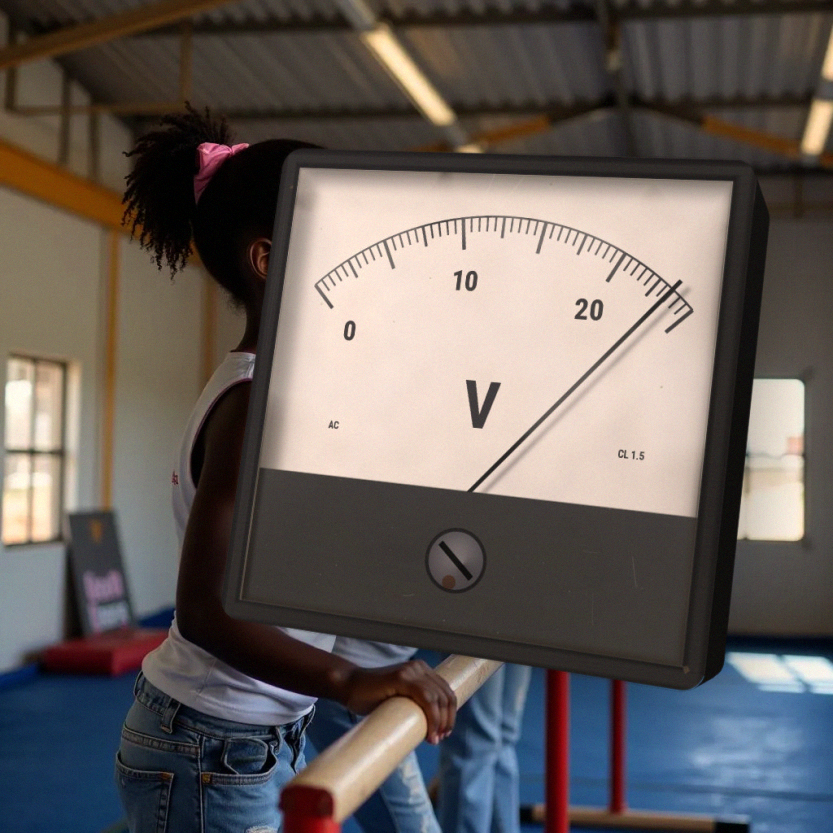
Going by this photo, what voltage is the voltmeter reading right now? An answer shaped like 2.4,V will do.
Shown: 23.5,V
